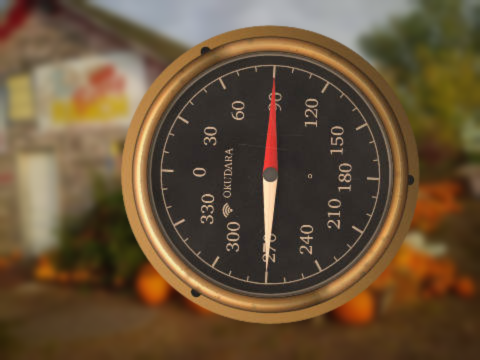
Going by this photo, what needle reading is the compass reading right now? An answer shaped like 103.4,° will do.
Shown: 90,°
